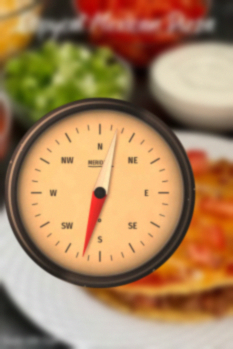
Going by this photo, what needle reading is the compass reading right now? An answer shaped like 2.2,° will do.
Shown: 195,°
